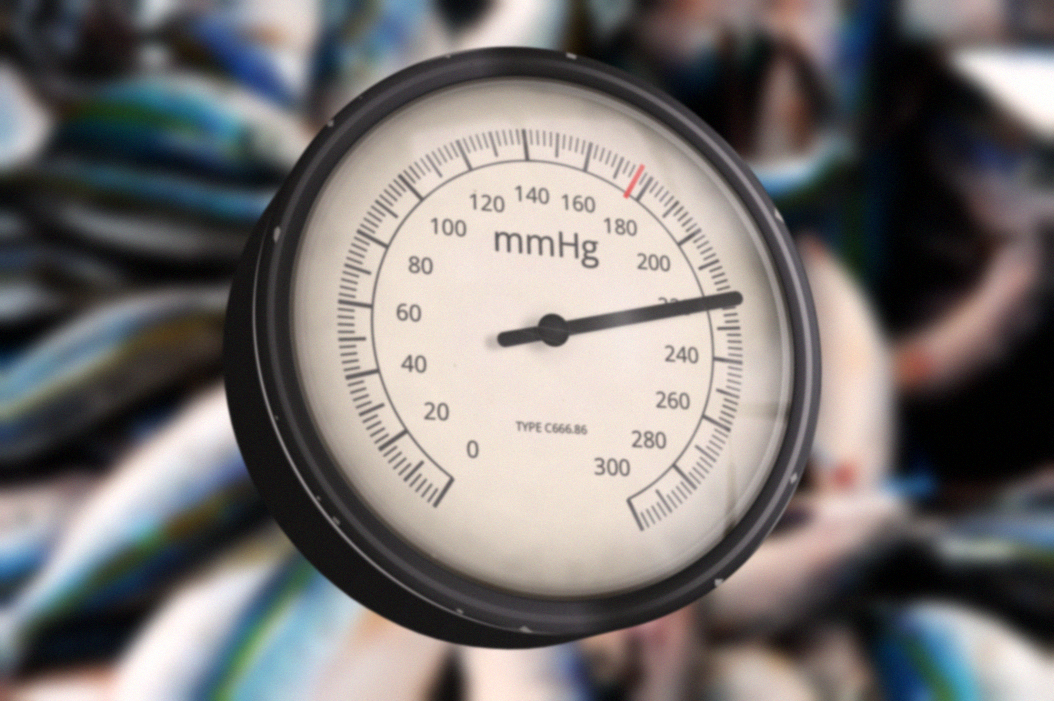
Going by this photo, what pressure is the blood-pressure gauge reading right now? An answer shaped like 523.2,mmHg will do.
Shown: 222,mmHg
